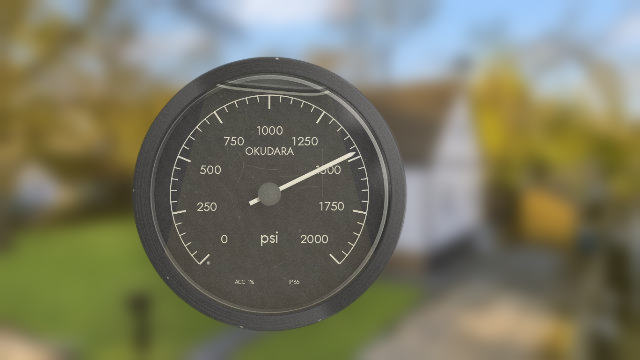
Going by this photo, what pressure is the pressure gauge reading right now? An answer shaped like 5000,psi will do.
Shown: 1475,psi
